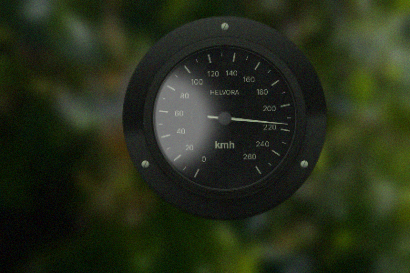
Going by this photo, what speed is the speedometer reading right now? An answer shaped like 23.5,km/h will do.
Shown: 215,km/h
